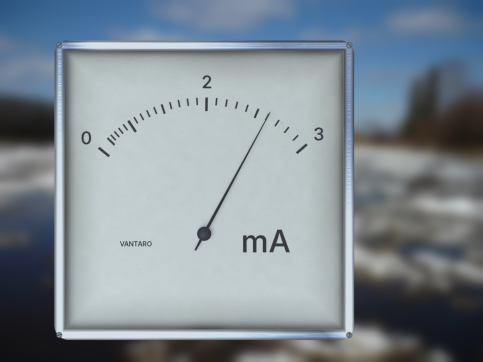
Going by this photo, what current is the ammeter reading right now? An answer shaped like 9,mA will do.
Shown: 2.6,mA
